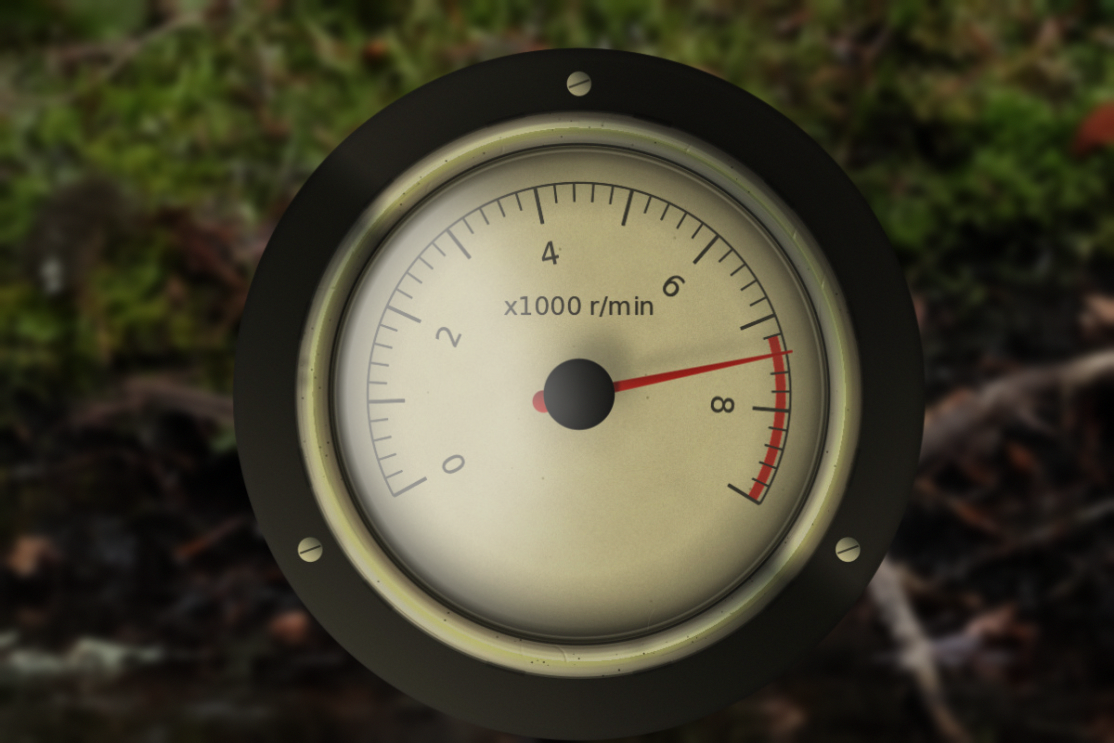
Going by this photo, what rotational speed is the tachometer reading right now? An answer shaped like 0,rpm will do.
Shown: 7400,rpm
